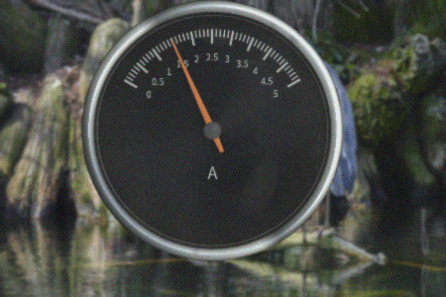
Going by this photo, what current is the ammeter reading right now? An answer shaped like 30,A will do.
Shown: 1.5,A
